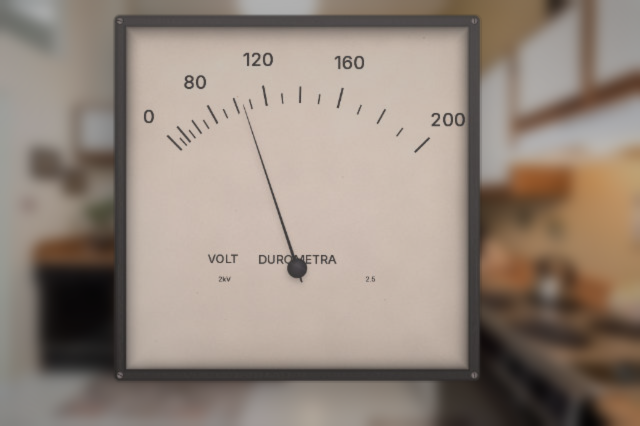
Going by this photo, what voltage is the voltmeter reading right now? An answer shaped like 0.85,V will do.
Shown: 105,V
